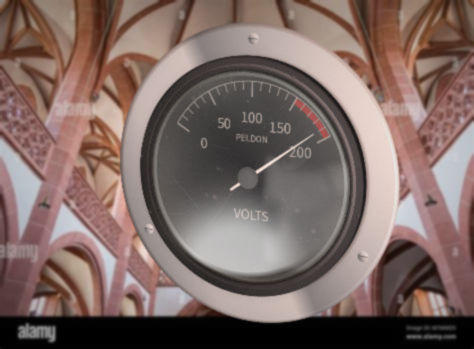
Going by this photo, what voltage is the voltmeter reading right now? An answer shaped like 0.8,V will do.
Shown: 190,V
